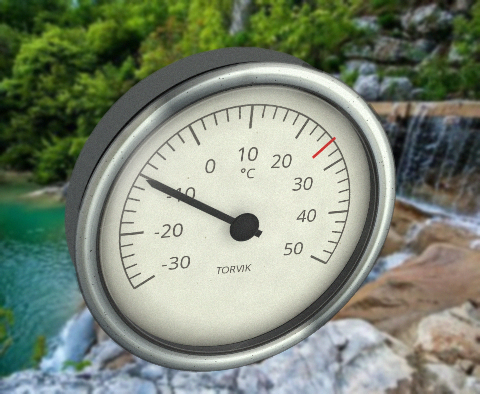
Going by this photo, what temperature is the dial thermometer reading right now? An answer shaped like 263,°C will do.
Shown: -10,°C
